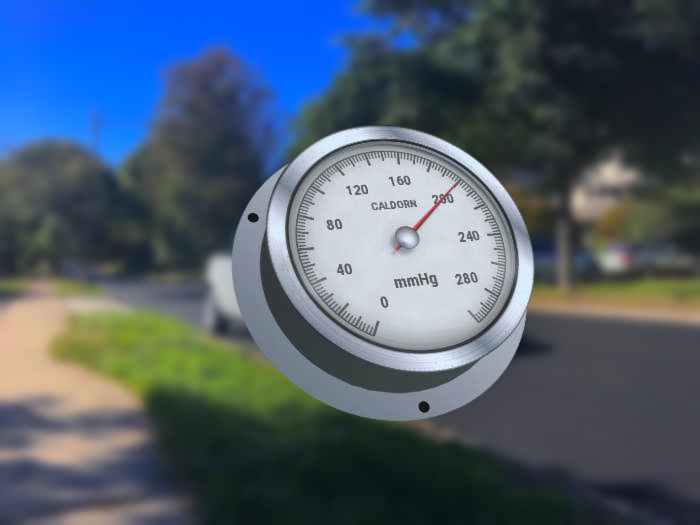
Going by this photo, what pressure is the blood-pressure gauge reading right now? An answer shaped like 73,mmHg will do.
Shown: 200,mmHg
